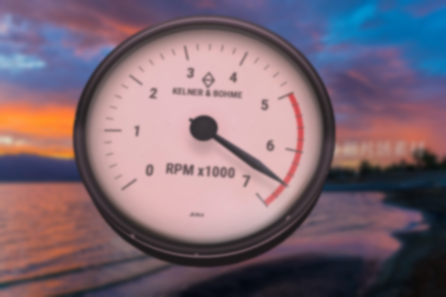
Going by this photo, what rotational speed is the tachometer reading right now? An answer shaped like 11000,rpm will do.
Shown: 6600,rpm
